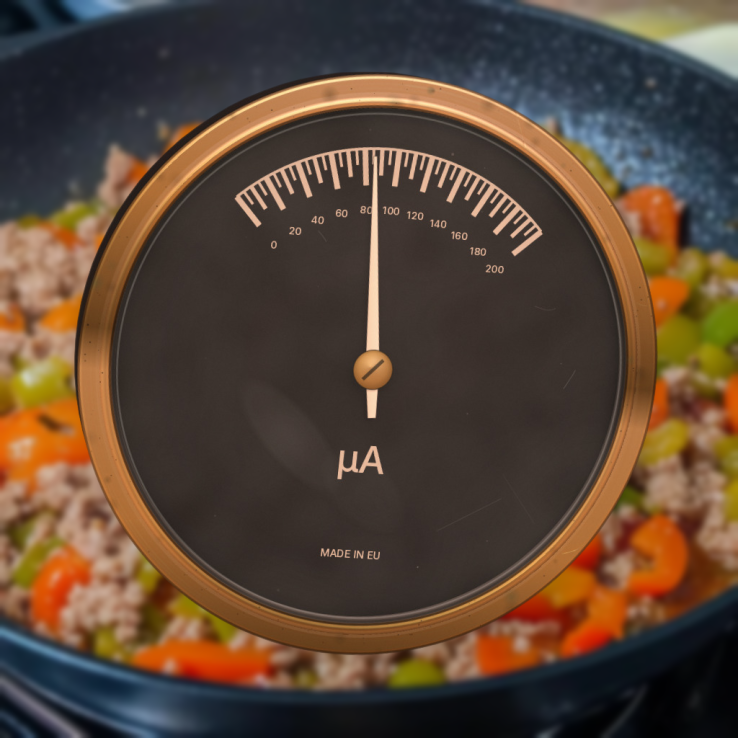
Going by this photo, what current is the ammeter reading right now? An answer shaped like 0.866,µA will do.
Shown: 85,µA
